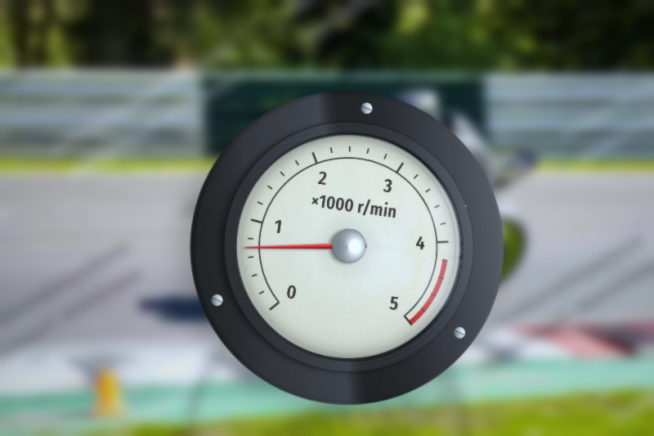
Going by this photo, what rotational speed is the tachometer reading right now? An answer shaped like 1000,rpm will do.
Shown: 700,rpm
